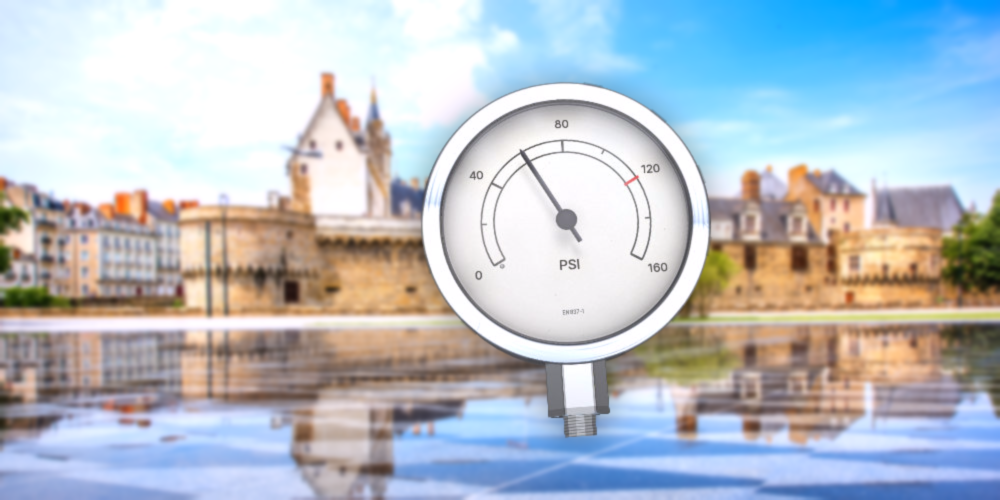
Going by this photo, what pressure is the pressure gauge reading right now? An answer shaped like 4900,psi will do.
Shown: 60,psi
